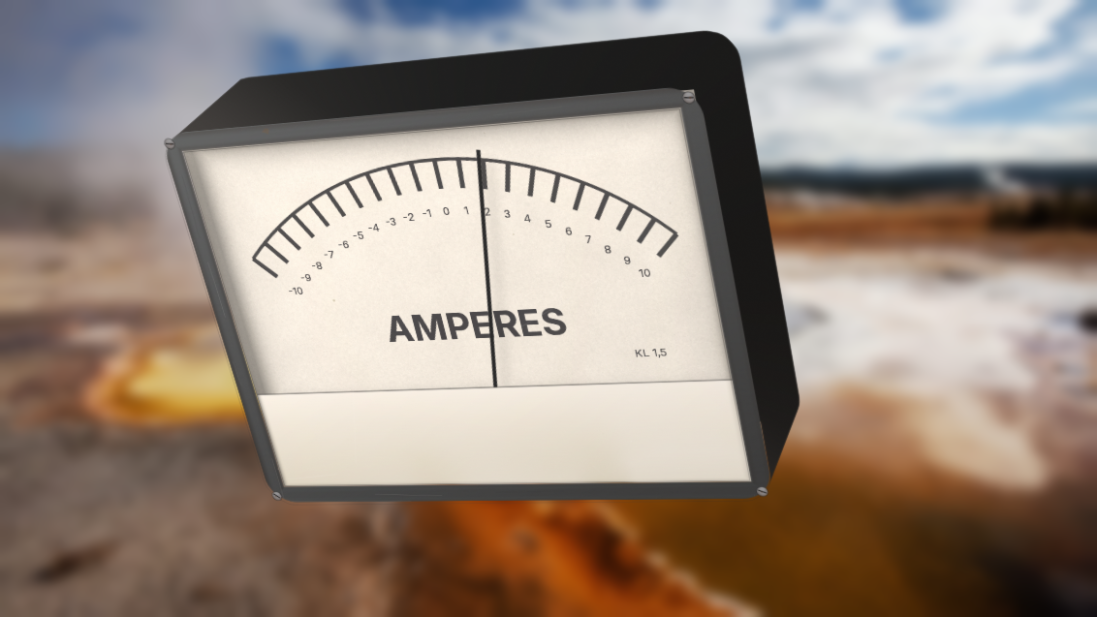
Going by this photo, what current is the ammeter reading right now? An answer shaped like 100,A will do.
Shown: 2,A
